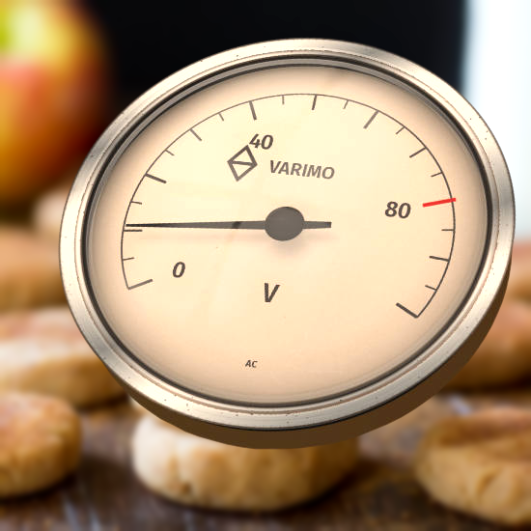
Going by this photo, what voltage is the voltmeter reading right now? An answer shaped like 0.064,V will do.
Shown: 10,V
